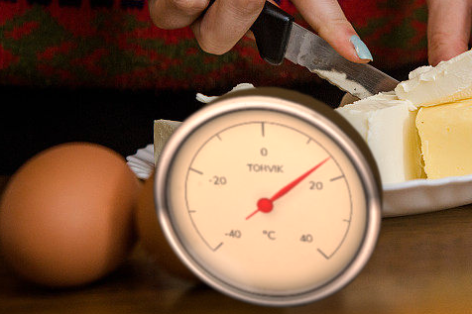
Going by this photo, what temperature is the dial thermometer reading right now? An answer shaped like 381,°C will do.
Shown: 15,°C
